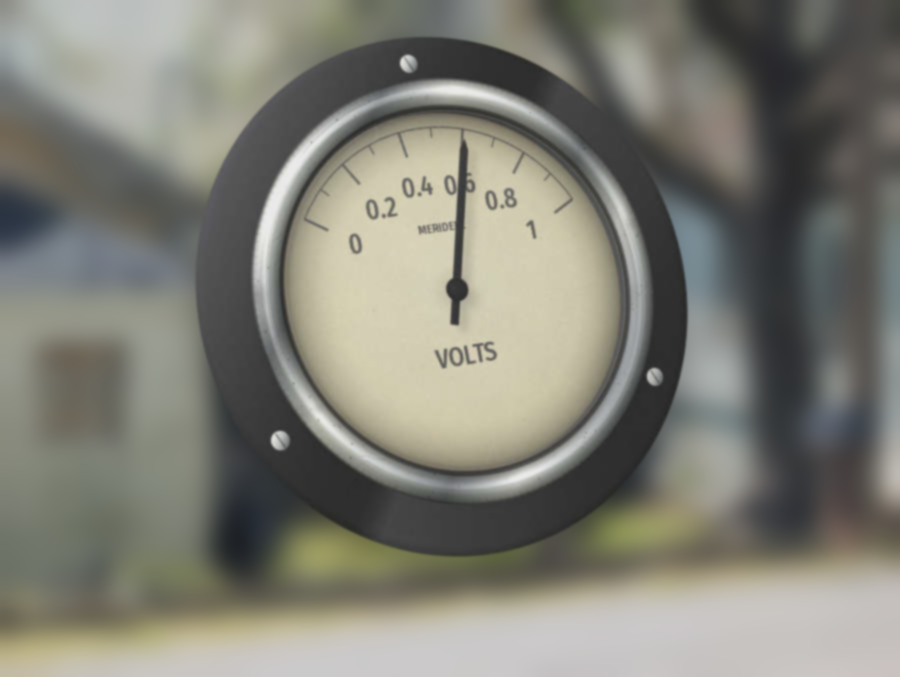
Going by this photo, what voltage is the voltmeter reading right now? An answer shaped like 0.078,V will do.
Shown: 0.6,V
